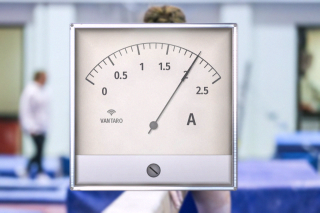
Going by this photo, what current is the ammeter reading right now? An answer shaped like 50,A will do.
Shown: 2,A
